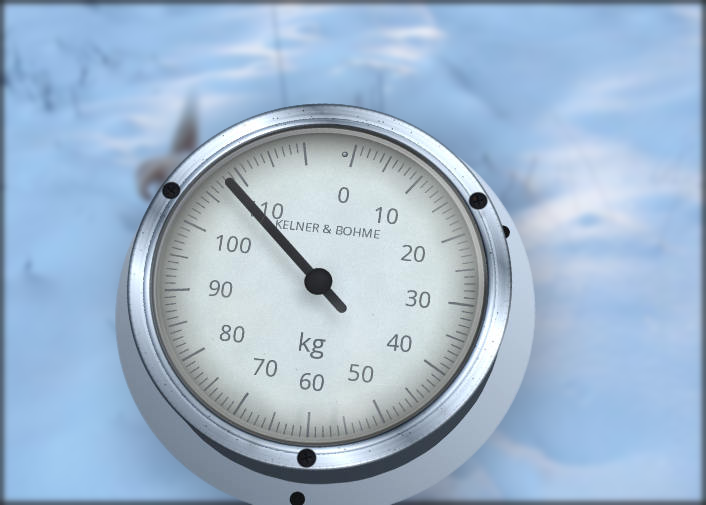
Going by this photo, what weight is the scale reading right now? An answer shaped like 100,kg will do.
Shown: 108,kg
